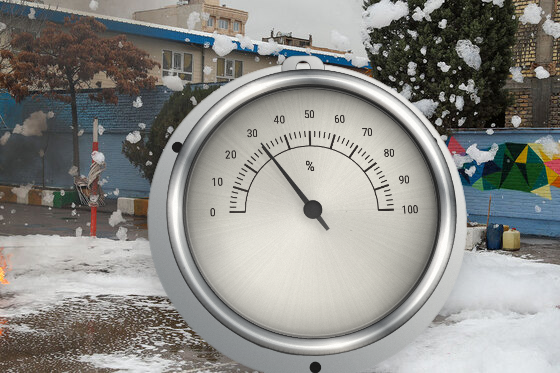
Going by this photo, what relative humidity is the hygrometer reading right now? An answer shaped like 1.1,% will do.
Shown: 30,%
